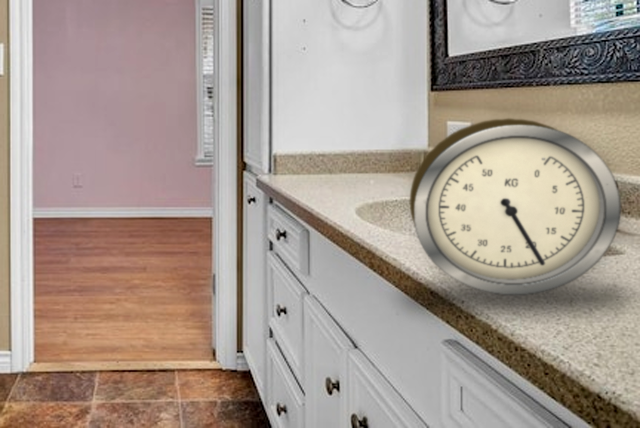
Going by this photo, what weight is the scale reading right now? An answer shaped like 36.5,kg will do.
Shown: 20,kg
